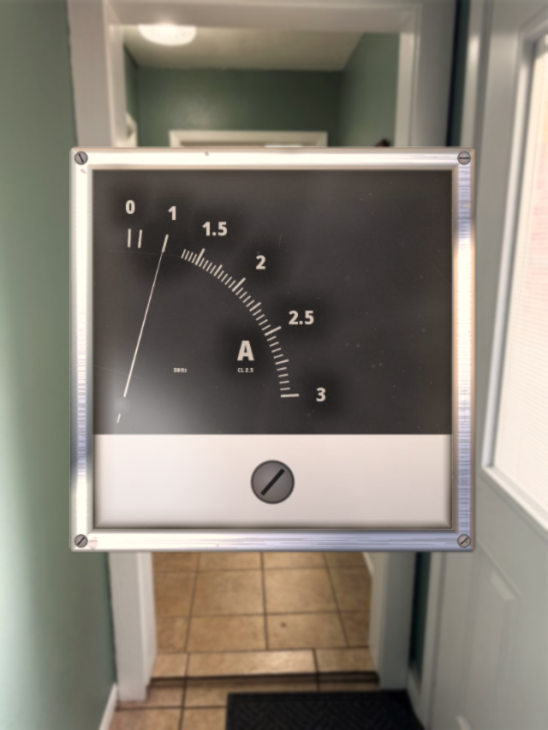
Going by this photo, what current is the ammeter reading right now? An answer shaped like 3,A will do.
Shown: 1,A
